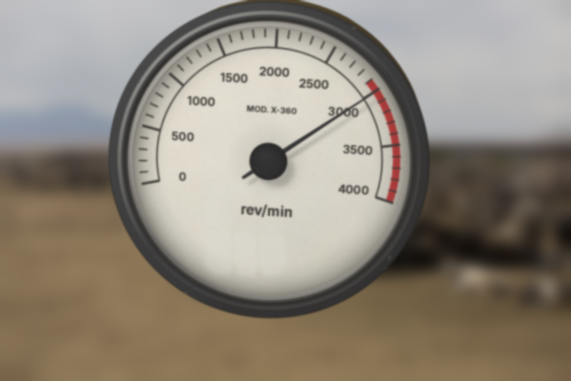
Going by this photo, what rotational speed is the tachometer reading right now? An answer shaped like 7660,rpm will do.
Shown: 3000,rpm
